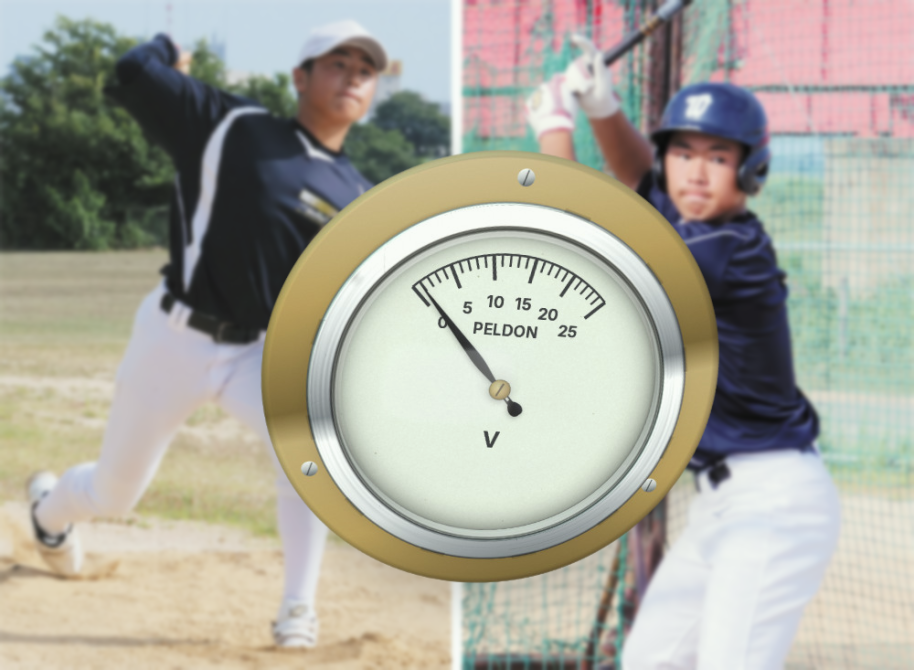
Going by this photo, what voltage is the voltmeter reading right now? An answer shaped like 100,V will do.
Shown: 1,V
